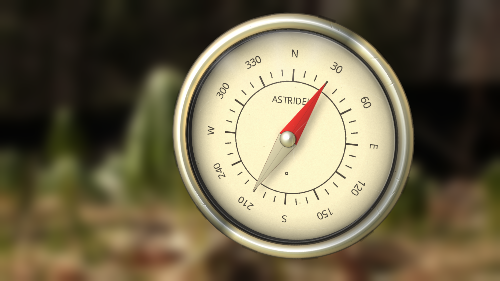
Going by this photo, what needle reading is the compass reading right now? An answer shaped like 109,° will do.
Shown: 30,°
